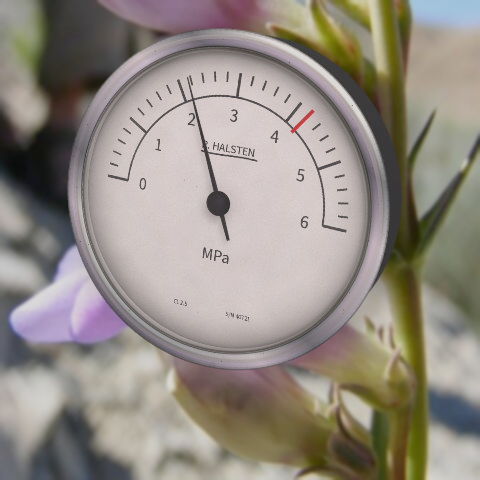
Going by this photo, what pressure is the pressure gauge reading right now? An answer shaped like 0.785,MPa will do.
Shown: 2.2,MPa
